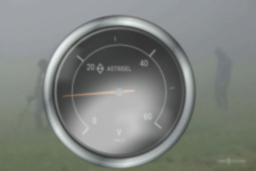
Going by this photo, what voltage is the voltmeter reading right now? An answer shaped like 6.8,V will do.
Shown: 10,V
